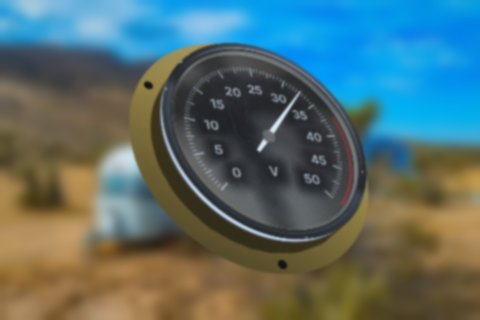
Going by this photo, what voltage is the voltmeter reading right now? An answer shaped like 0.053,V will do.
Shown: 32.5,V
